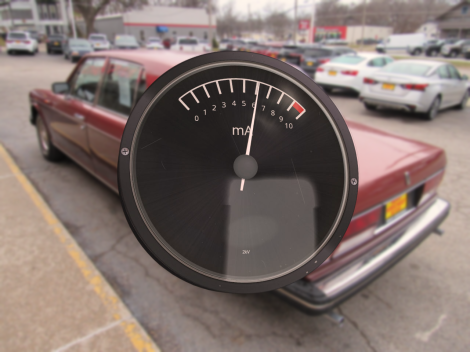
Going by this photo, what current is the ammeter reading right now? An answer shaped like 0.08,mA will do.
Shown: 6,mA
